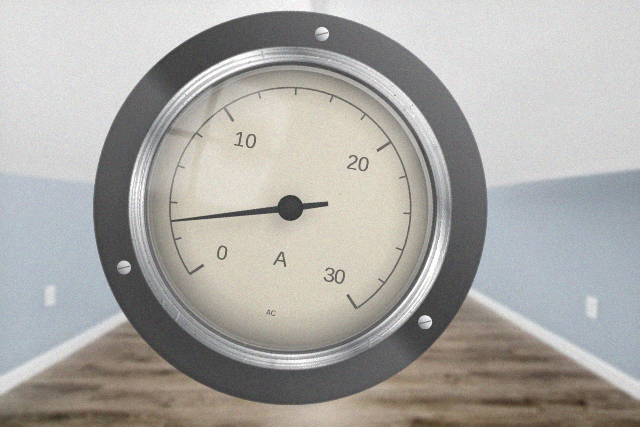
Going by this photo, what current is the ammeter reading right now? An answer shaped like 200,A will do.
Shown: 3,A
